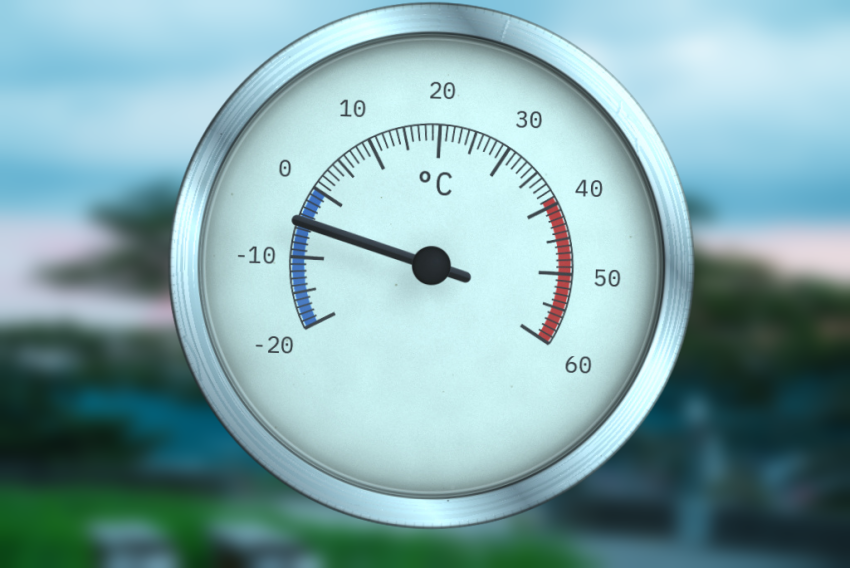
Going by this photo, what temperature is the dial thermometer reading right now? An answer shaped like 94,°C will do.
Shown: -5,°C
